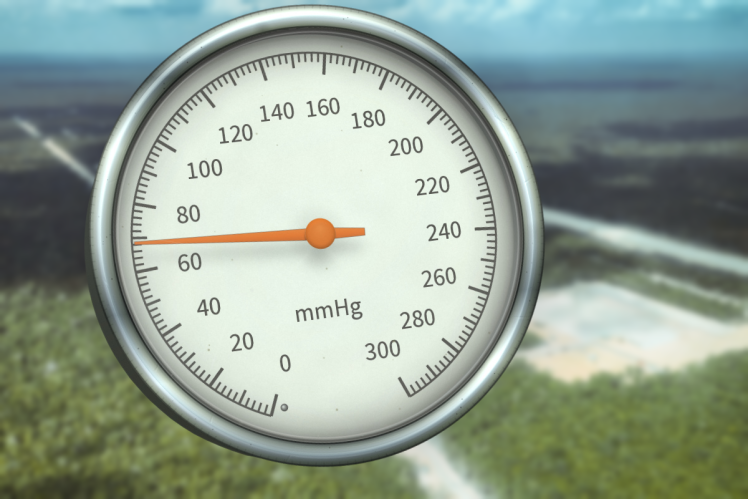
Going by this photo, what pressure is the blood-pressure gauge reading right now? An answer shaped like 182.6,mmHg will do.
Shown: 68,mmHg
